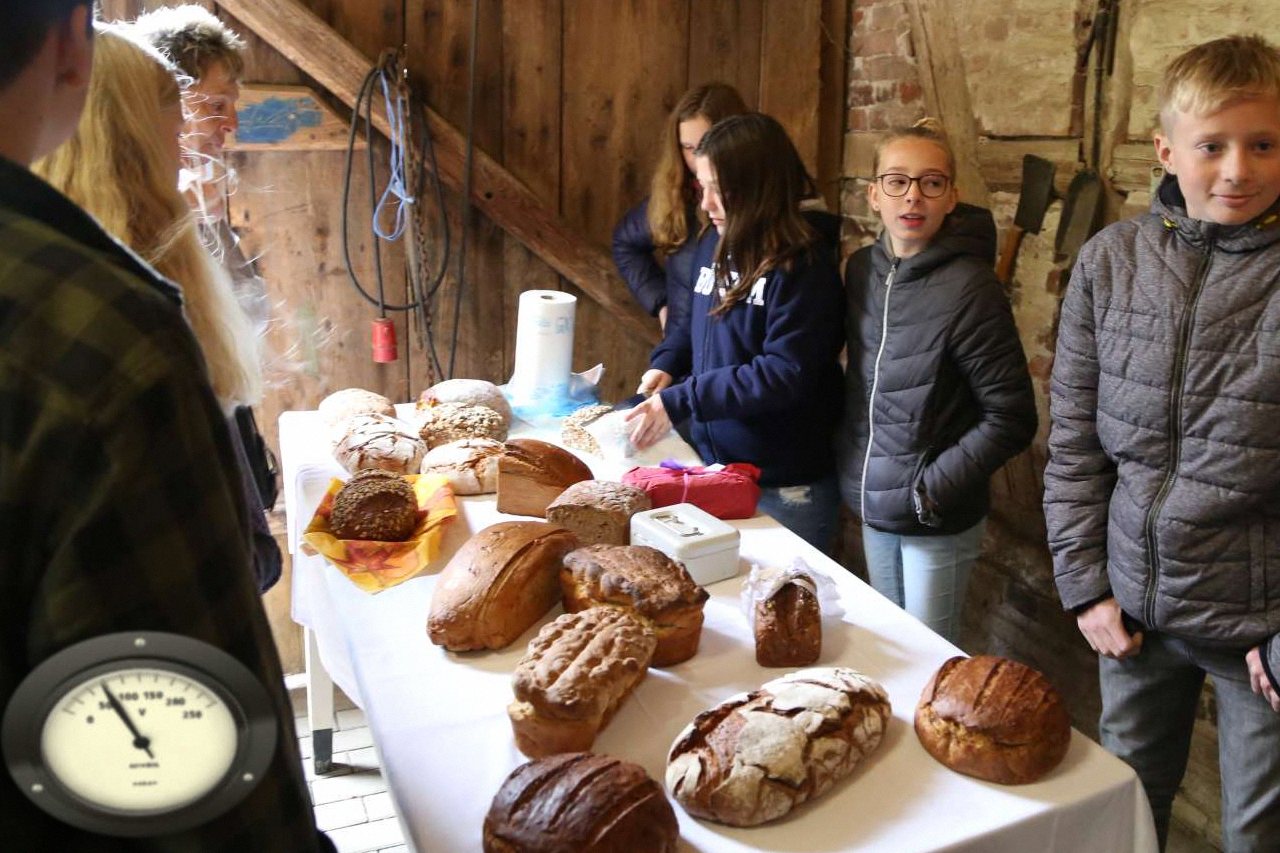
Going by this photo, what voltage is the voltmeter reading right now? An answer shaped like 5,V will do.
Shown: 75,V
